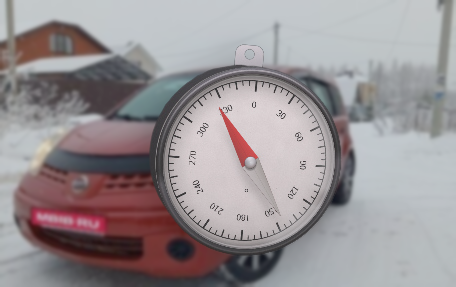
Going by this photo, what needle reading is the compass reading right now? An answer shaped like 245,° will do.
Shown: 325,°
